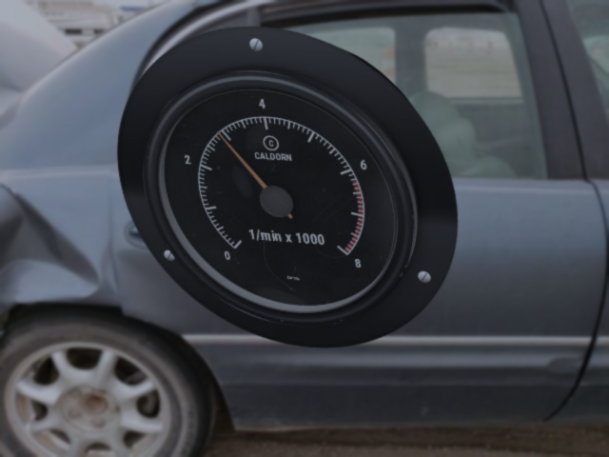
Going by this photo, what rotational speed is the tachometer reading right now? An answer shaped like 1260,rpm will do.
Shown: 3000,rpm
